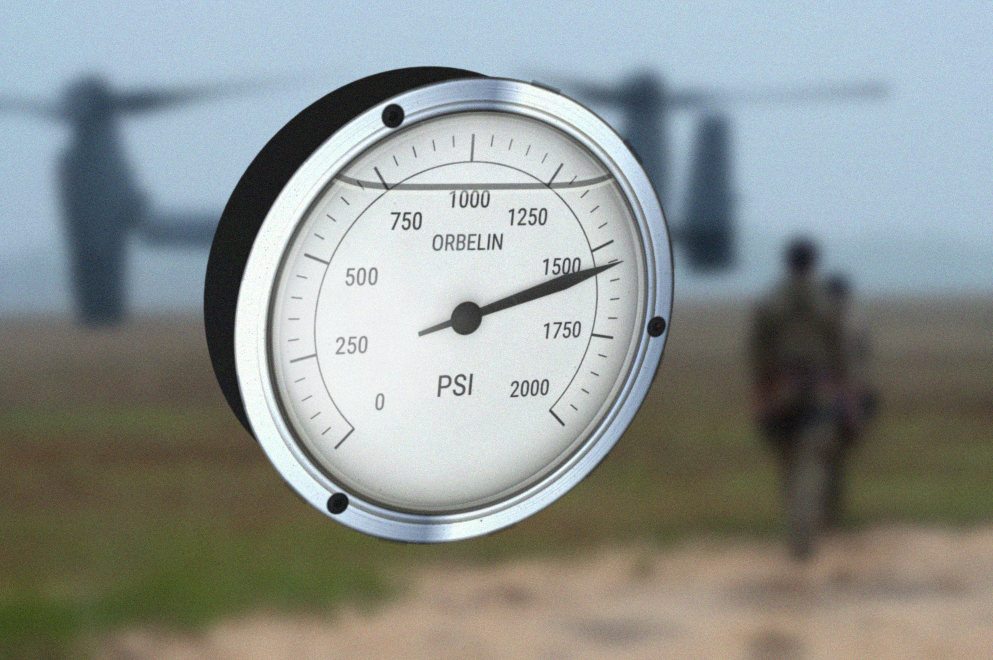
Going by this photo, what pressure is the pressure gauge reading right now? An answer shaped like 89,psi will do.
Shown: 1550,psi
